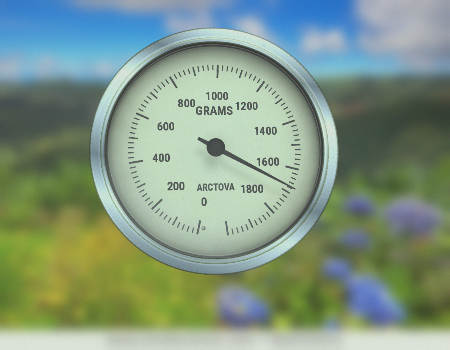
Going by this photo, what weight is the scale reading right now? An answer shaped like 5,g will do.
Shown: 1680,g
